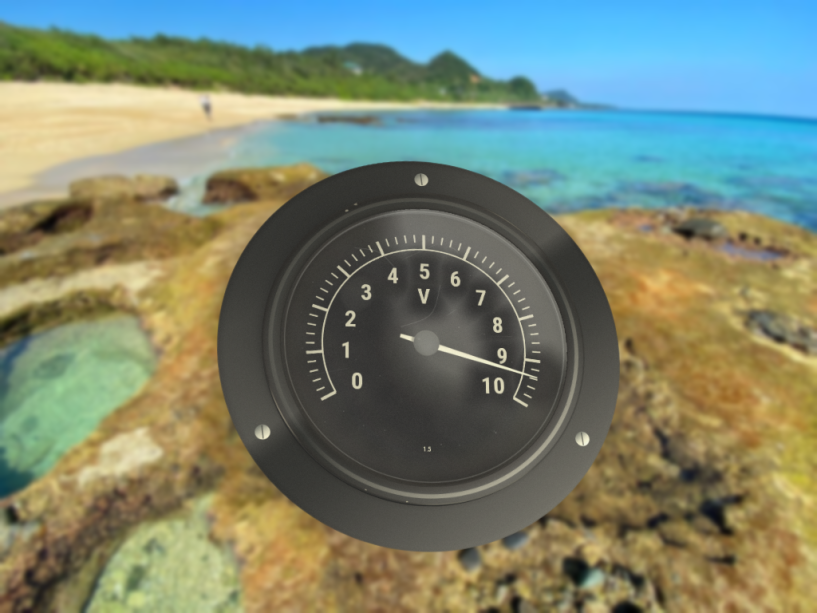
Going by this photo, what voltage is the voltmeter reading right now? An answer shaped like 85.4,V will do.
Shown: 9.4,V
